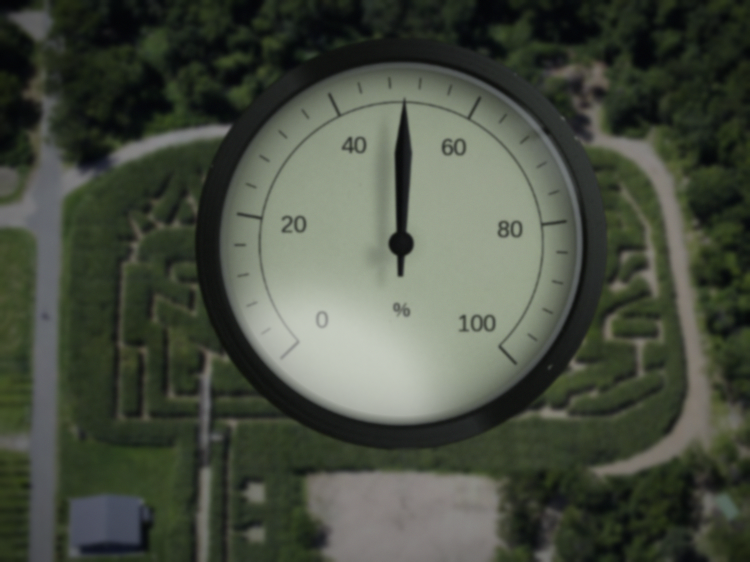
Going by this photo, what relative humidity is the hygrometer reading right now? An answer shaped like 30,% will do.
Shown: 50,%
